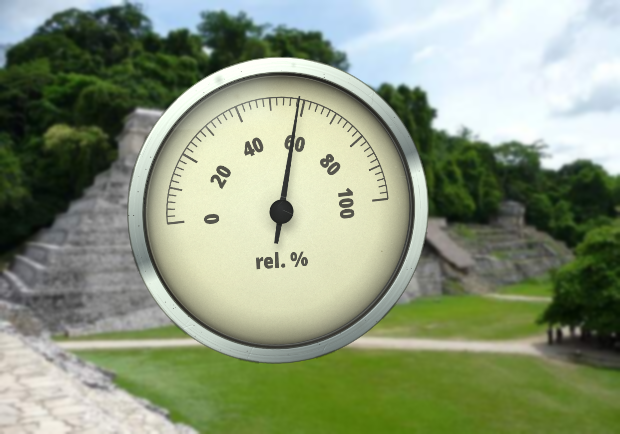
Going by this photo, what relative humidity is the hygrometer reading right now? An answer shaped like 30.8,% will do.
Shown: 58,%
